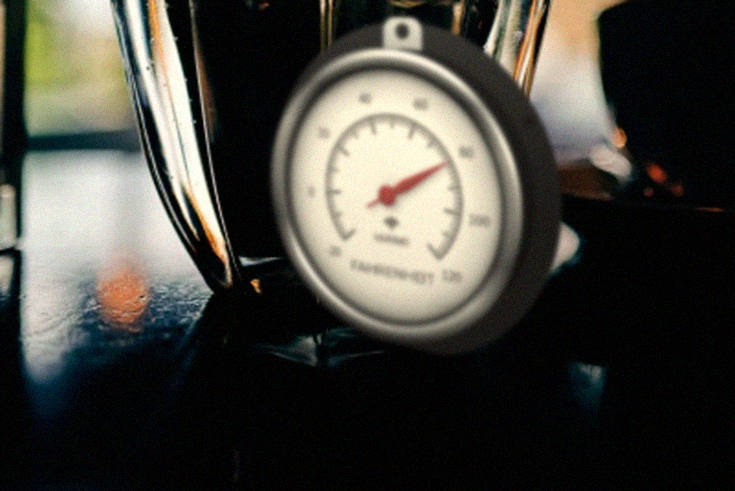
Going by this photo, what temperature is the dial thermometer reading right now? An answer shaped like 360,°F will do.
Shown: 80,°F
